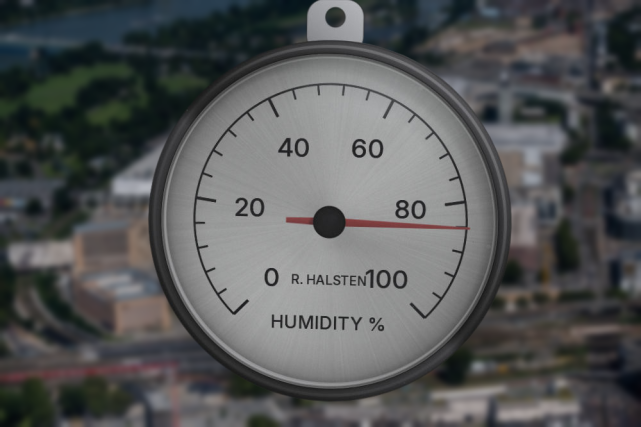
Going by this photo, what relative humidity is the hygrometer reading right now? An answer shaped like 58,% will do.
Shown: 84,%
